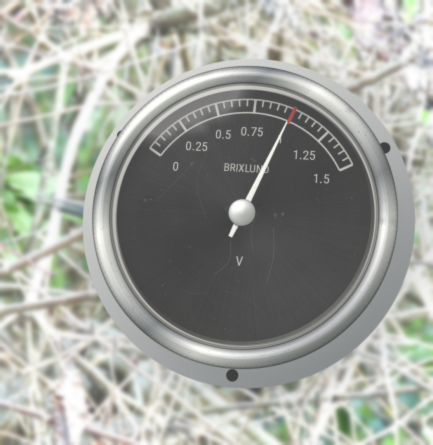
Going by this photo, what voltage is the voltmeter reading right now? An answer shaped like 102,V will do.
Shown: 1,V
